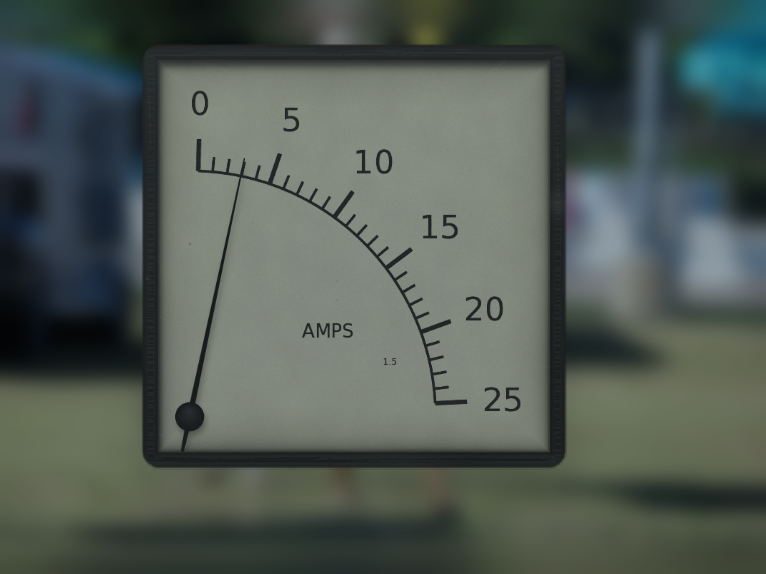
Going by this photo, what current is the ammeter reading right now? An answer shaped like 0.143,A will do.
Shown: 3,A
